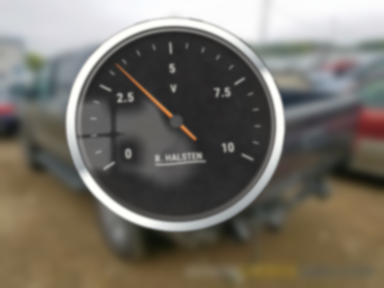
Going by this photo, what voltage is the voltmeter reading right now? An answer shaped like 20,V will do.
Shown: 3.25,V
